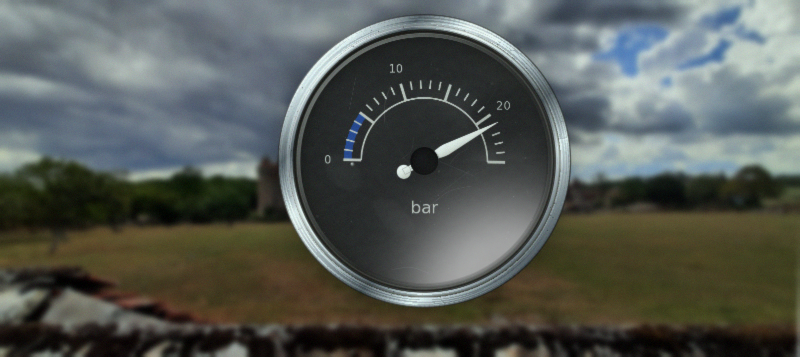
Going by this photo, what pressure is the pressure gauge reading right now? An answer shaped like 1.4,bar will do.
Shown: 21,bar
